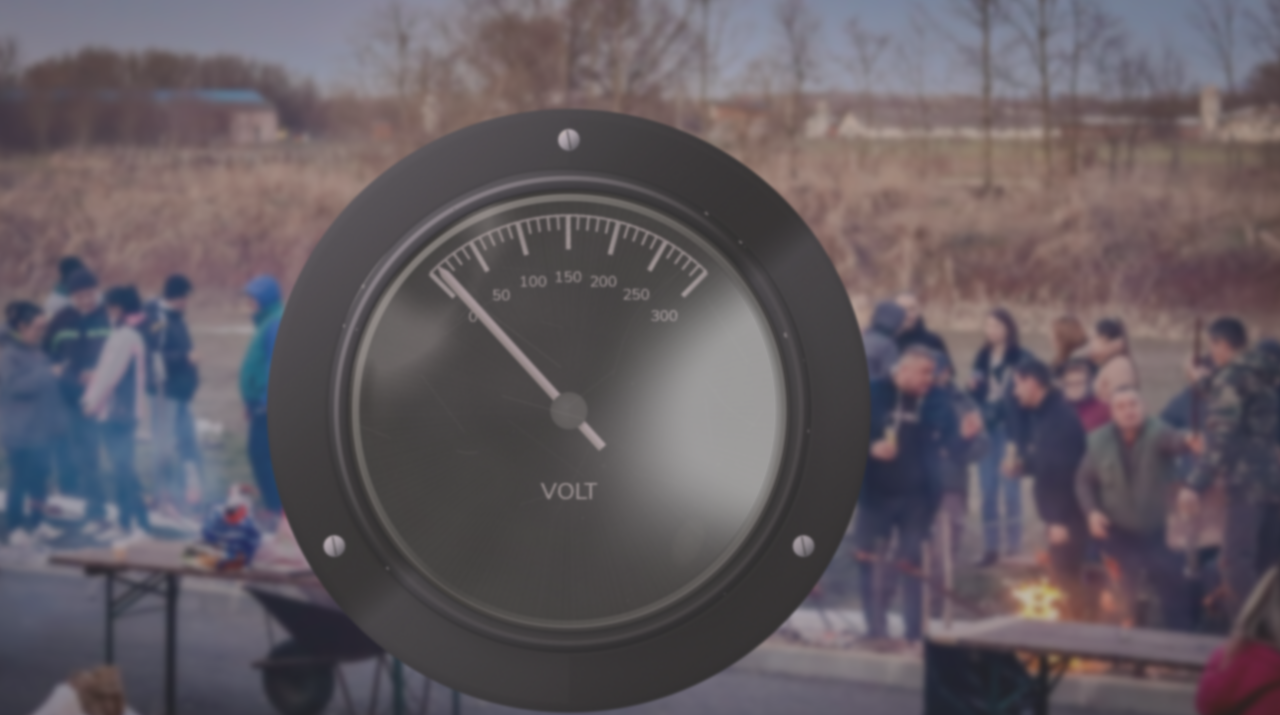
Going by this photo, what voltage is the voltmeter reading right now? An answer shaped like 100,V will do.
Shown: 10,V
